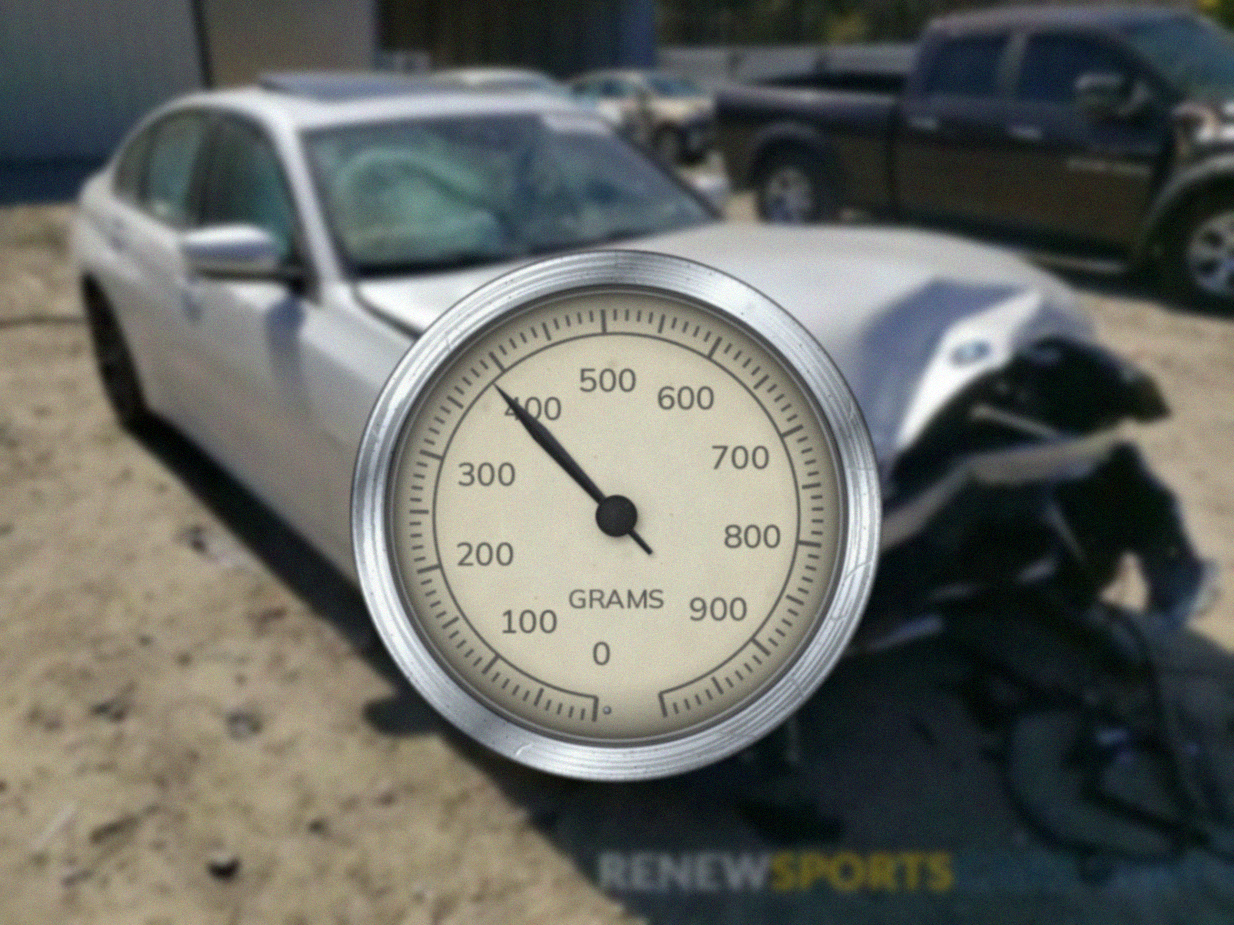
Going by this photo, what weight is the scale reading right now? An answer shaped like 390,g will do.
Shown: 385,g
